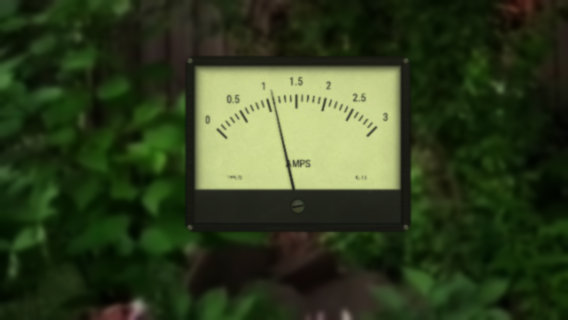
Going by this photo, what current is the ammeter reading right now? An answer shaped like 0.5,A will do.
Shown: 1.1,A
